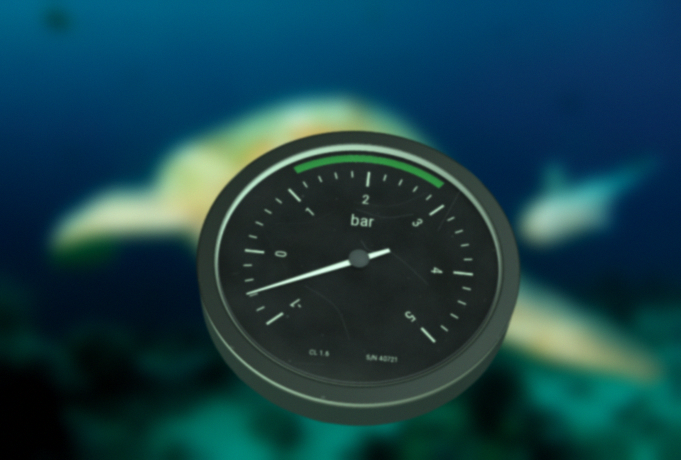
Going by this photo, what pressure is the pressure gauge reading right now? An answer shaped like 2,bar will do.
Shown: -0.6,bar
